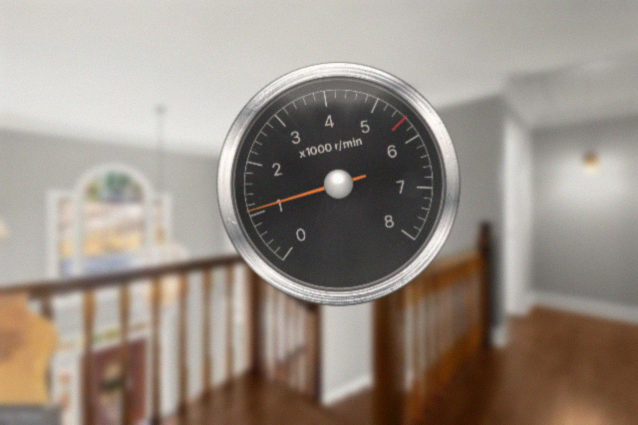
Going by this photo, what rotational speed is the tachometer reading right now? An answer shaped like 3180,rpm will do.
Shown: 1100,rpm
